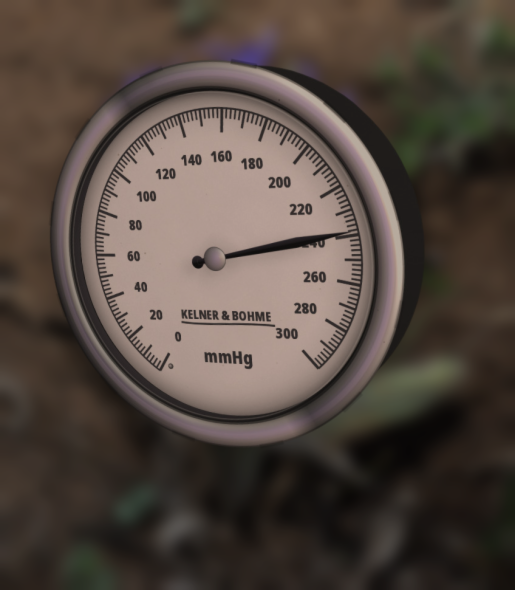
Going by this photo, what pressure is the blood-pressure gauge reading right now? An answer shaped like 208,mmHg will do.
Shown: 238,mmHg
